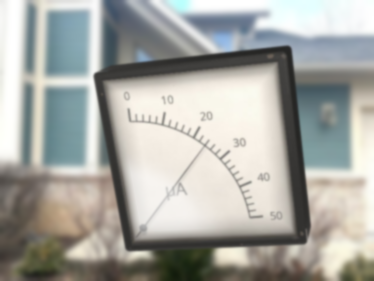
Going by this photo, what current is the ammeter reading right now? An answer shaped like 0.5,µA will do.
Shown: 24,µA
